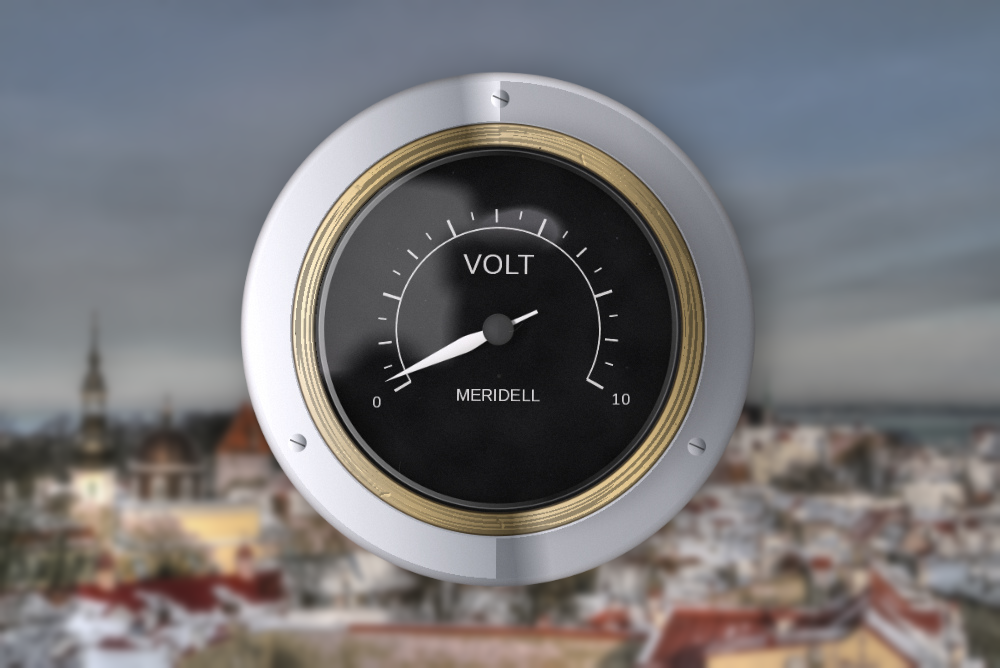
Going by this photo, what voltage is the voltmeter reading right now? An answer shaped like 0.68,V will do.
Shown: 0.25,V
